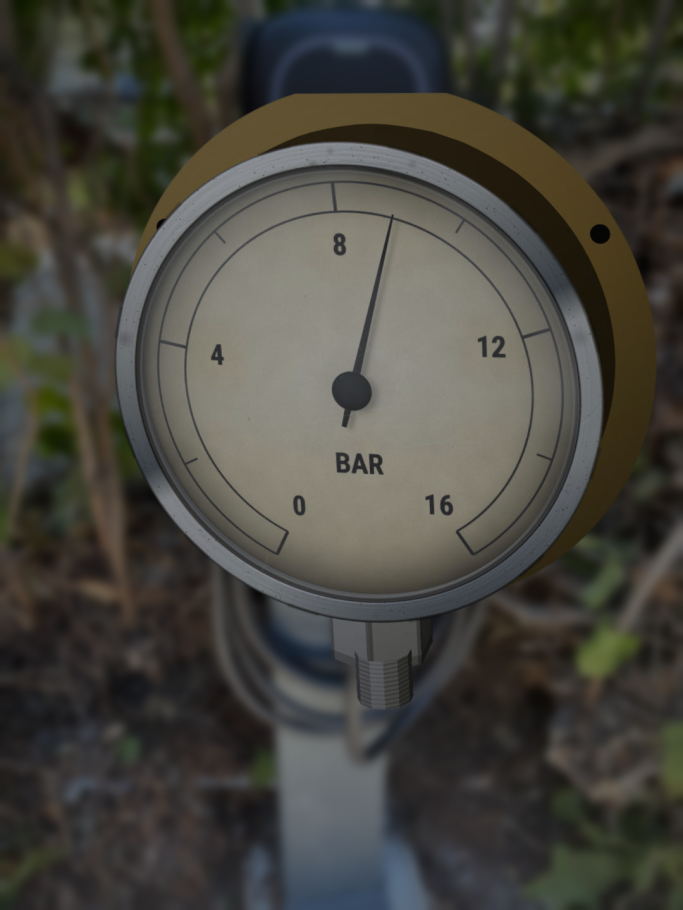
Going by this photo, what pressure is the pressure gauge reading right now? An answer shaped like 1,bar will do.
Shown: 9,bar
